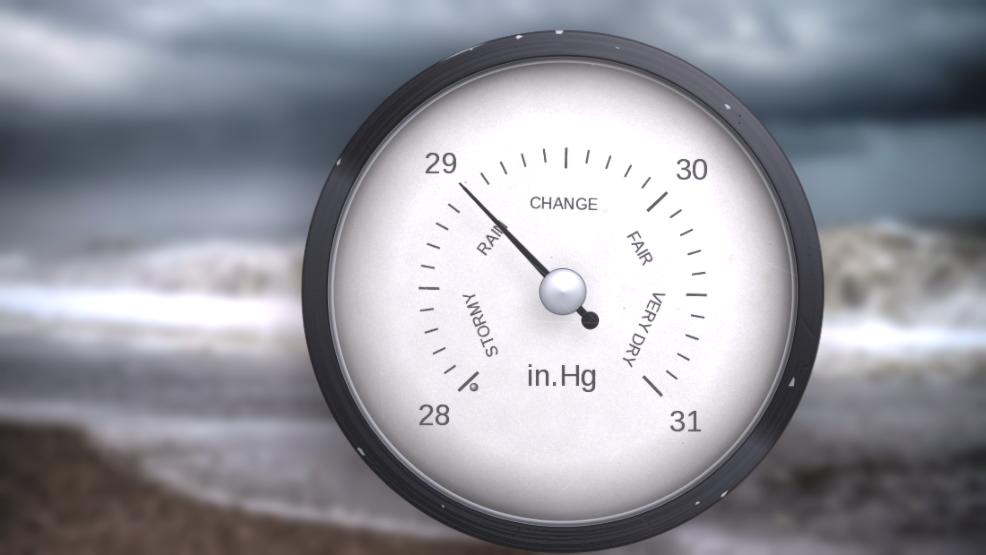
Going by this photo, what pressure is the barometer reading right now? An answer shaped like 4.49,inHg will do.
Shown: 29,inHg
